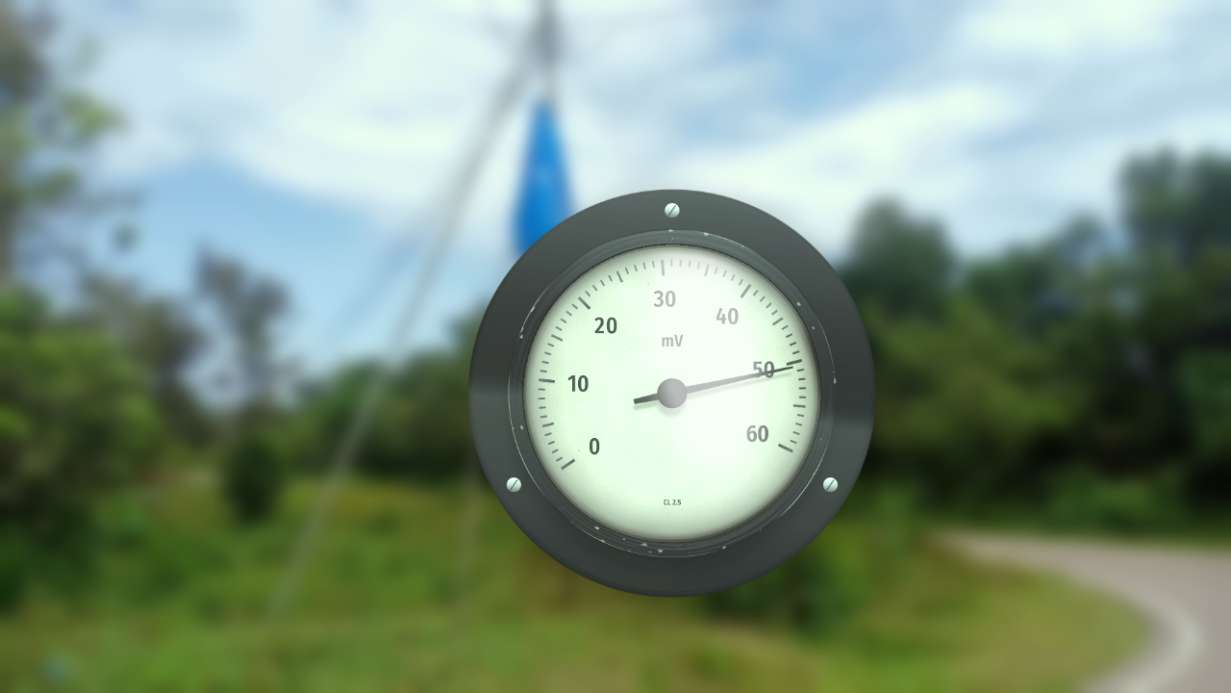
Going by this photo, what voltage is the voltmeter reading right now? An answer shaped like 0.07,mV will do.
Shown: 50.5,mV
